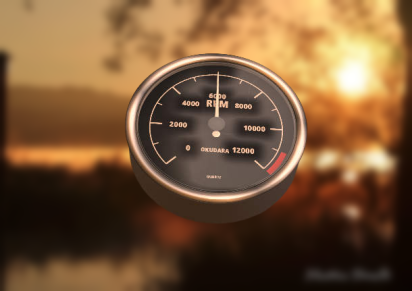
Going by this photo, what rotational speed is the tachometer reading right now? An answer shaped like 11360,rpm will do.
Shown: 6000,rpm
